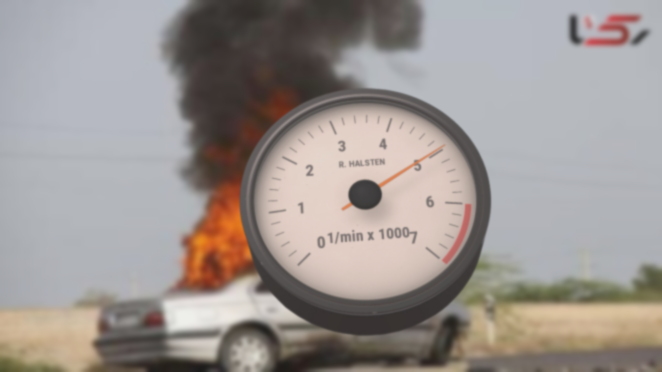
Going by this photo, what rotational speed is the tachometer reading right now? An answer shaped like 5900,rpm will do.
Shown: 5000,rpm
